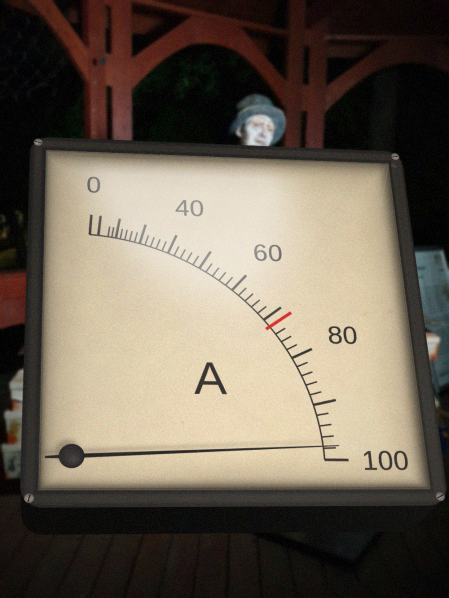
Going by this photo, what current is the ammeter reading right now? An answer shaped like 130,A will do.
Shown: 98,A
